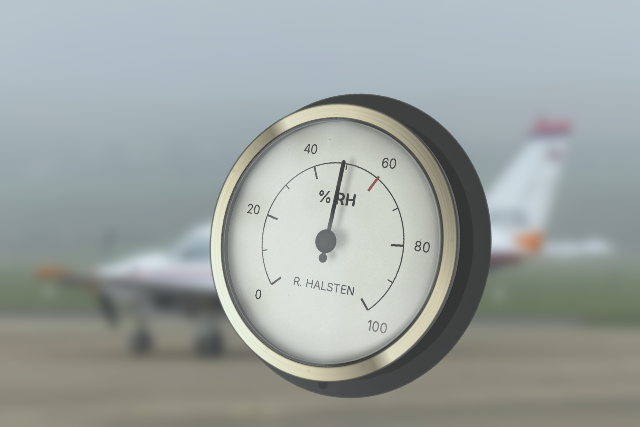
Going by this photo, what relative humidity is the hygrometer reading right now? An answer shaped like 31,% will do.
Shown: 50,%
